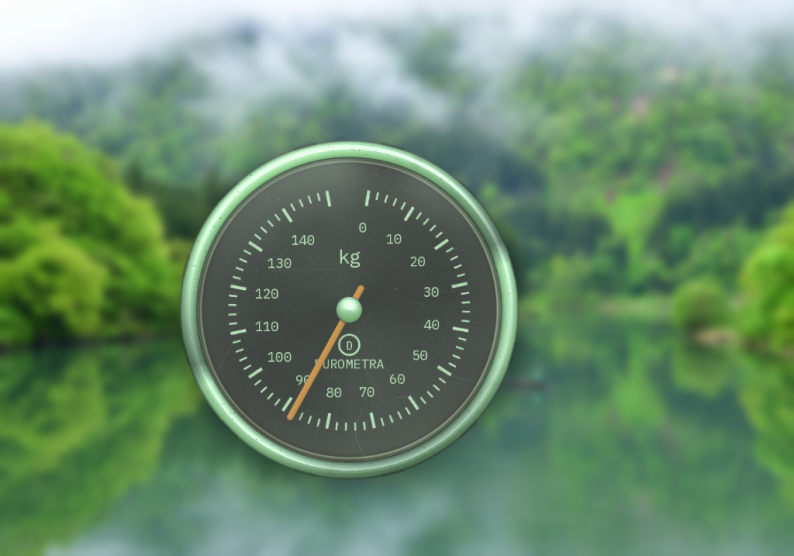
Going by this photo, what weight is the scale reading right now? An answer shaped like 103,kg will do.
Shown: 88,kg
